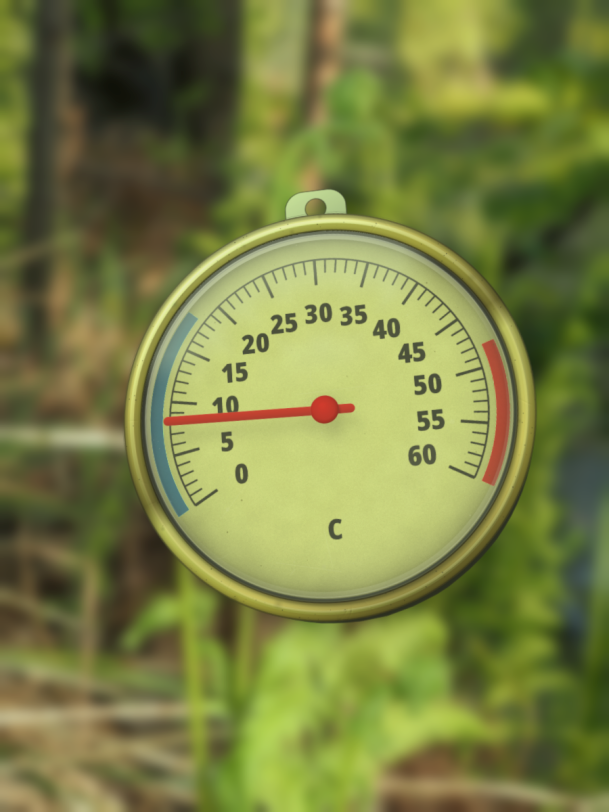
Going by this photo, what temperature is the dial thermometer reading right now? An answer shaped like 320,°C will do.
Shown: 8,°C
